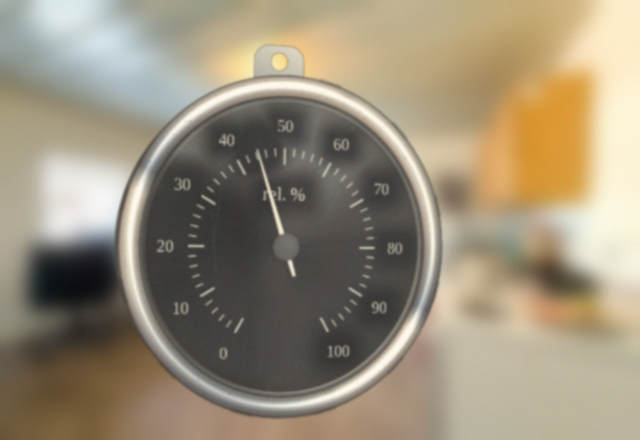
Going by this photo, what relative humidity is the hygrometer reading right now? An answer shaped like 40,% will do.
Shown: 44,%
